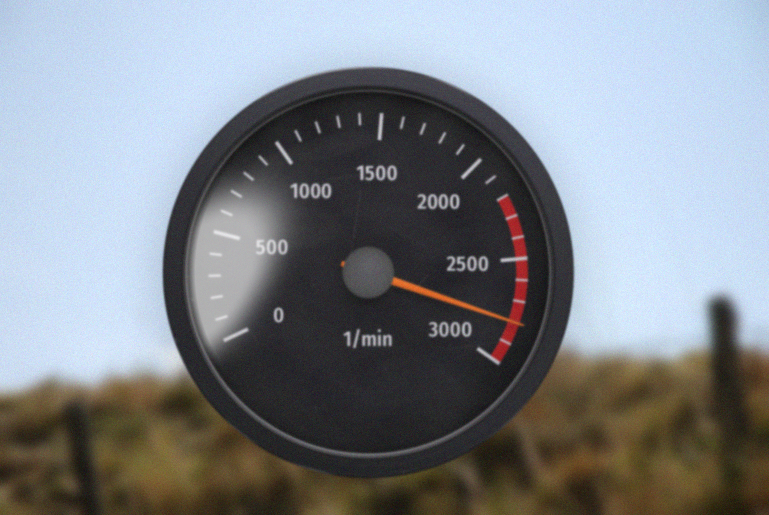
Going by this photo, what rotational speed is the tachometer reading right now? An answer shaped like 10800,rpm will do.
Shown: 2800,rpm
